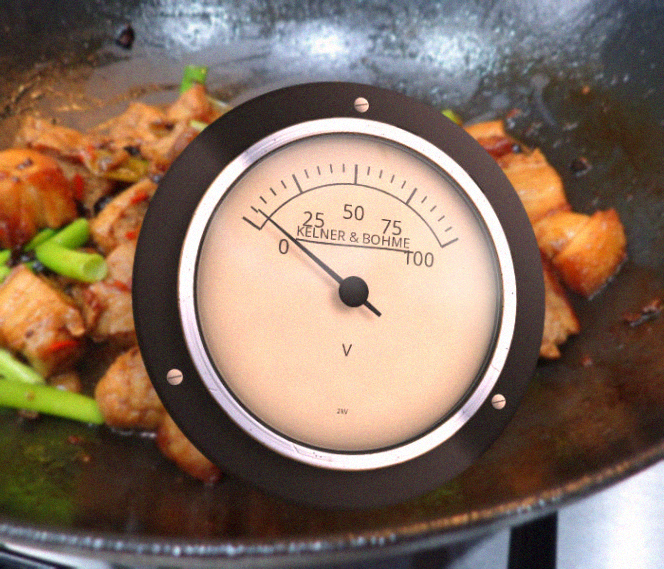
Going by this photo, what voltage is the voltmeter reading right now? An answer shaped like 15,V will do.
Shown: 5,V
